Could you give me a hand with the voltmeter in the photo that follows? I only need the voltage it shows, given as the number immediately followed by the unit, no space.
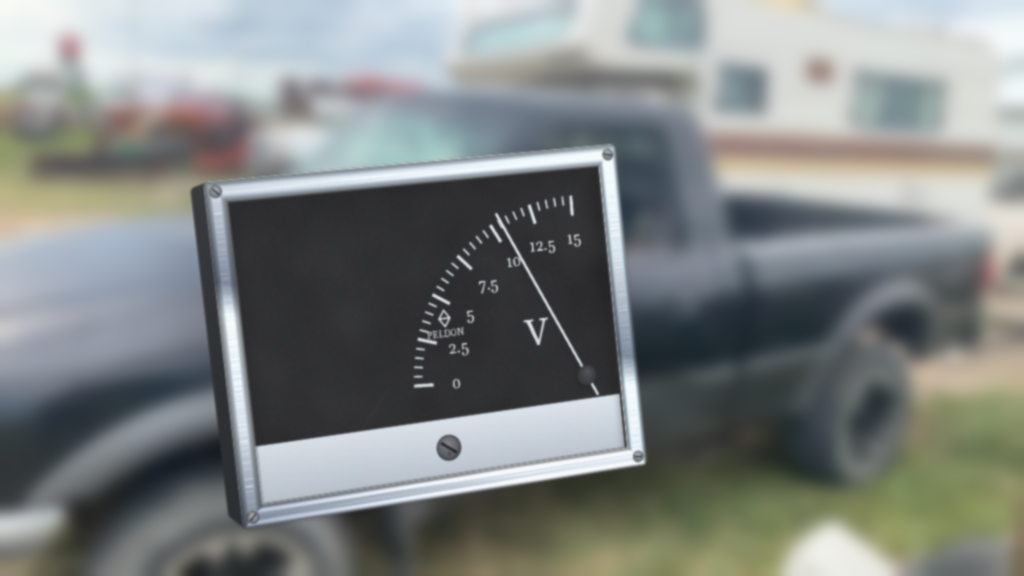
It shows 10.5V
